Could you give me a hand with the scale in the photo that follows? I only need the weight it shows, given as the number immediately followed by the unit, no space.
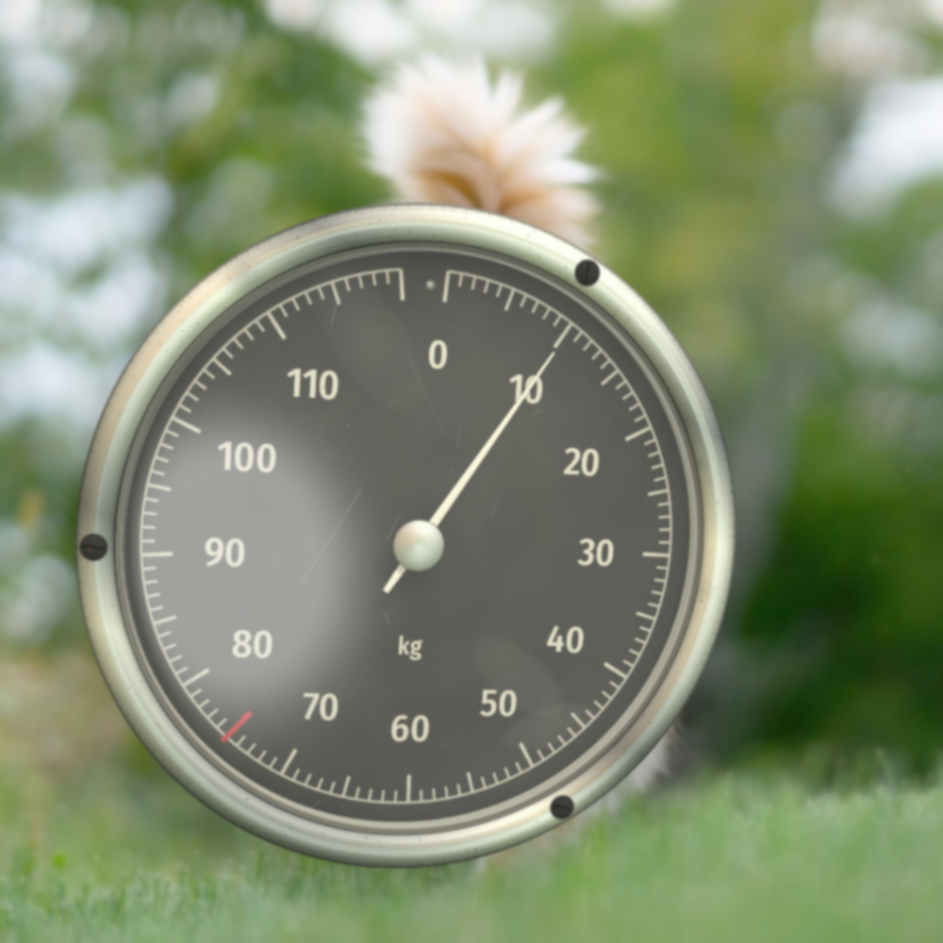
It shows 10kg
